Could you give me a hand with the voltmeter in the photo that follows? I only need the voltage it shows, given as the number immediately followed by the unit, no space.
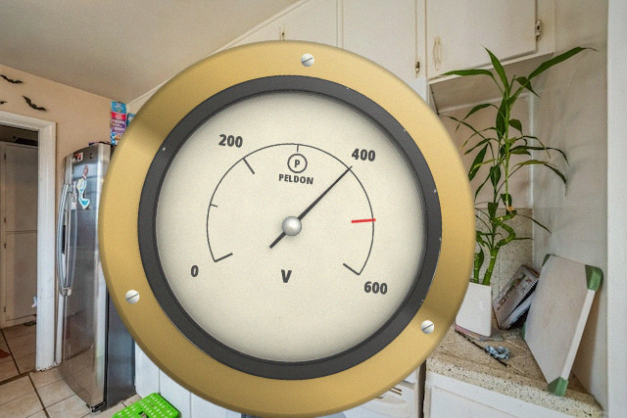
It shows 400V
